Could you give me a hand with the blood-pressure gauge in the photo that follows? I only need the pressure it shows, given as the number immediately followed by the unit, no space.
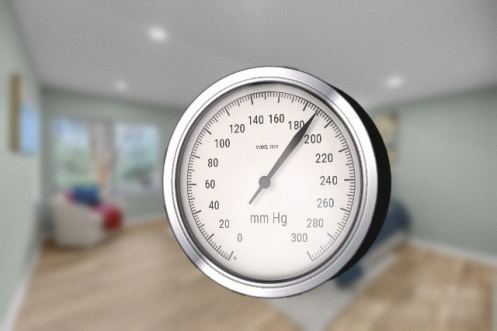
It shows 190mmHg
